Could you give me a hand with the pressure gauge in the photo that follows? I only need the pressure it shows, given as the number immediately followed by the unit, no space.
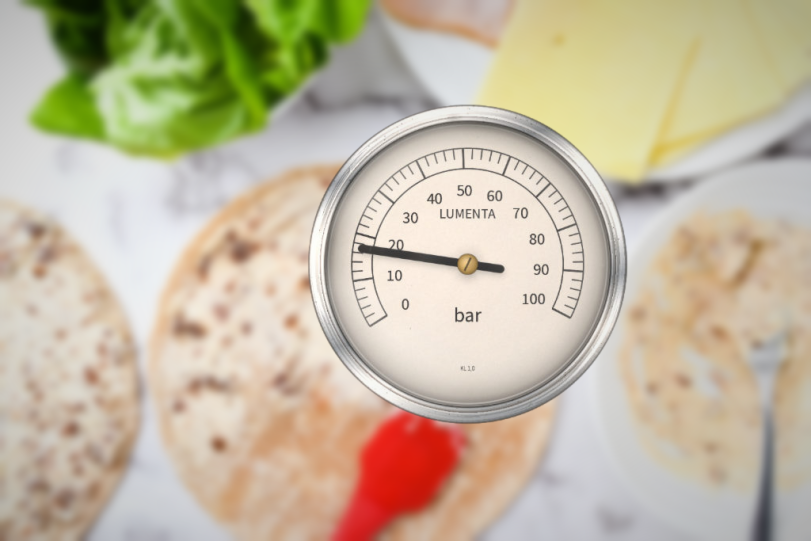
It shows 17bar
